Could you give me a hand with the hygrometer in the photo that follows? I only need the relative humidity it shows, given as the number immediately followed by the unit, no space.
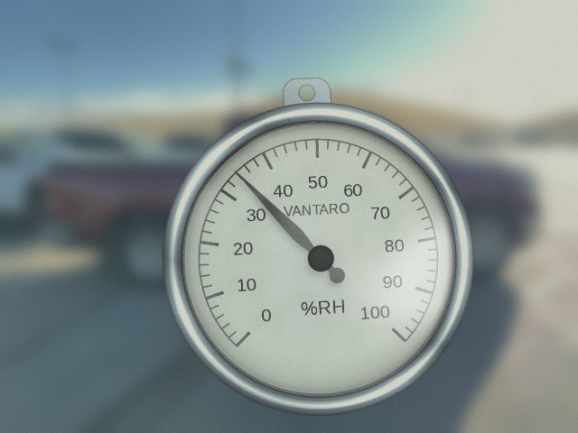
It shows 34%
